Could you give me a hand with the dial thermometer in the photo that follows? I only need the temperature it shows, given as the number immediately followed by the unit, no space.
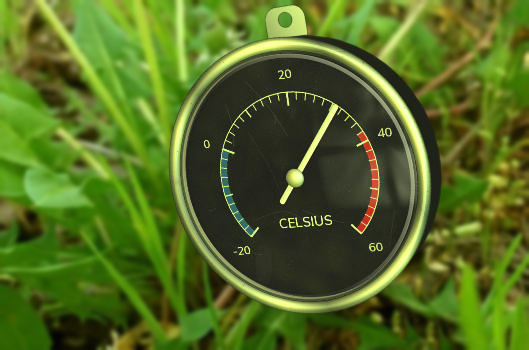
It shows 31°C
